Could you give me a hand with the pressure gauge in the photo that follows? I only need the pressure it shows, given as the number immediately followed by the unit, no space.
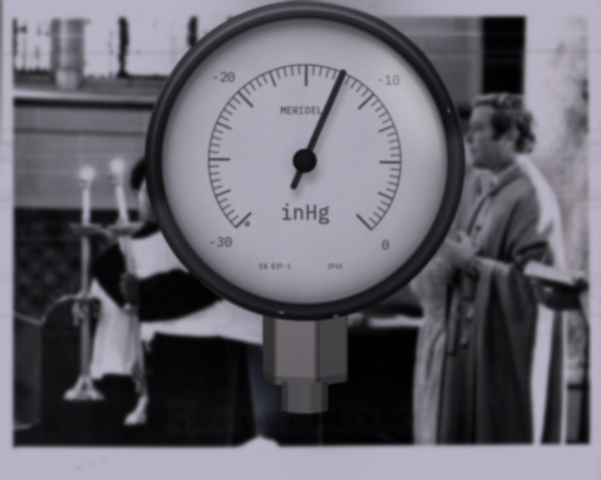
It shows -12.5inHg
